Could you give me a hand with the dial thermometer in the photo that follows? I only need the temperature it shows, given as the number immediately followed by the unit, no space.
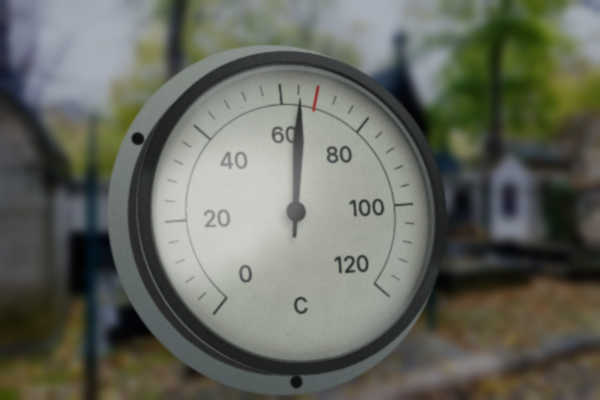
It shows 64°C
